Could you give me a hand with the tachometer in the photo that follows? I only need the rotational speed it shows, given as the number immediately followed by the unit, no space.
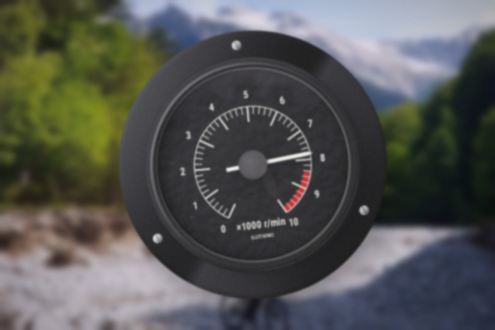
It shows 7800rpm
